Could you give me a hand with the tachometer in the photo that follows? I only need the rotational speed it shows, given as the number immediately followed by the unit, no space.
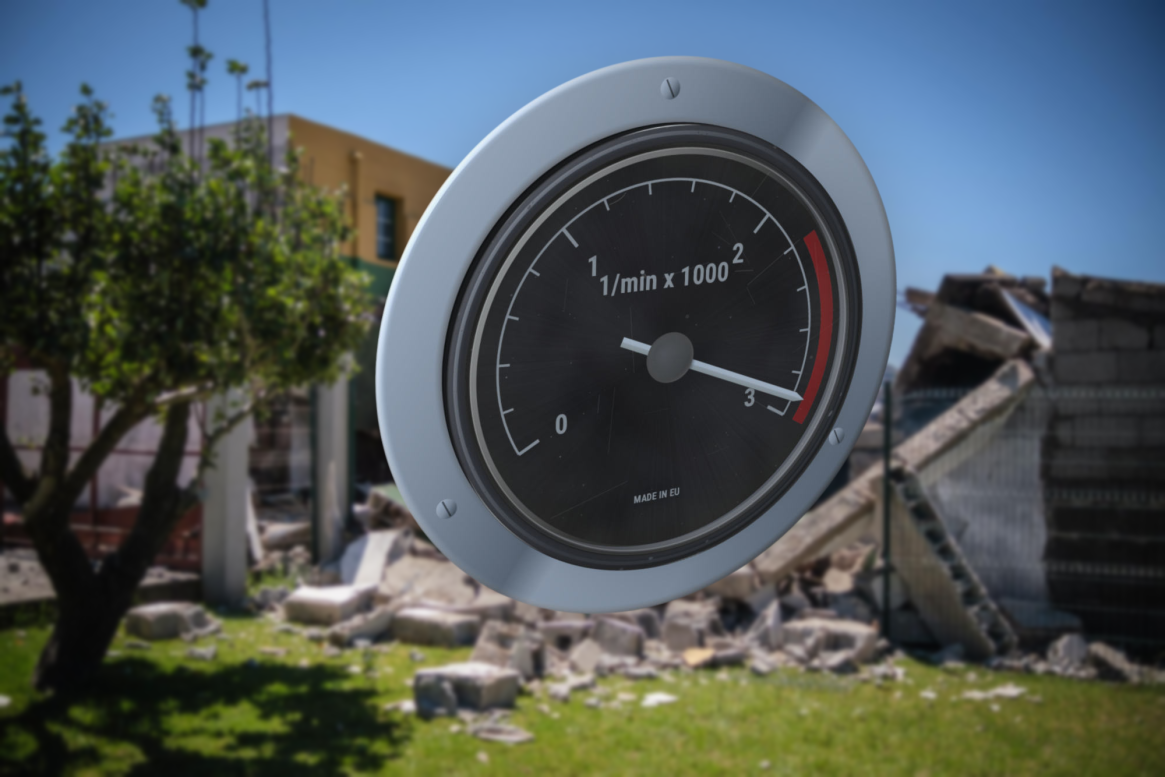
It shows 2900rpm
